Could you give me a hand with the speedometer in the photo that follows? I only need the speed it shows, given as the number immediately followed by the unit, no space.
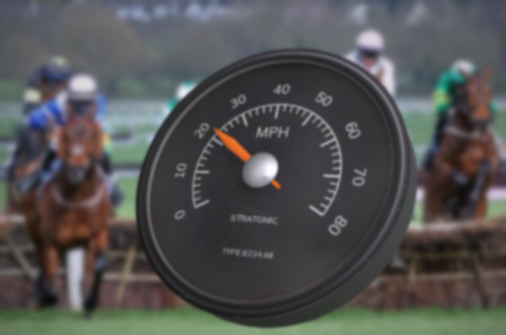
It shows 22mph
